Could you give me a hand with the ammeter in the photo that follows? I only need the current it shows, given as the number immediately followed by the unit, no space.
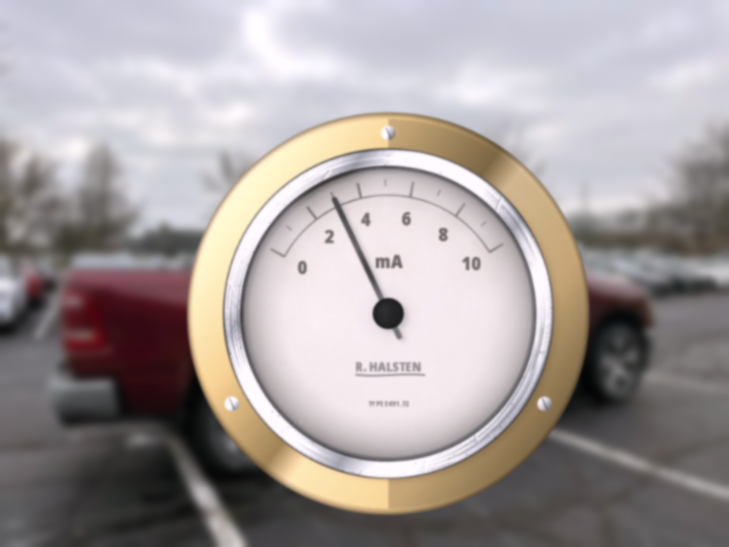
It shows 3mA
